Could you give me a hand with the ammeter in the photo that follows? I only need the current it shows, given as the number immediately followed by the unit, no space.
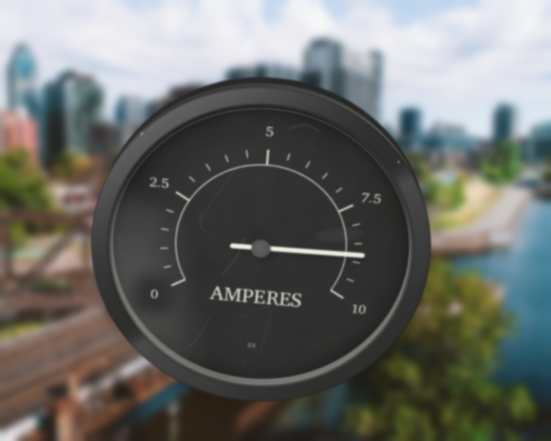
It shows 8.75A
